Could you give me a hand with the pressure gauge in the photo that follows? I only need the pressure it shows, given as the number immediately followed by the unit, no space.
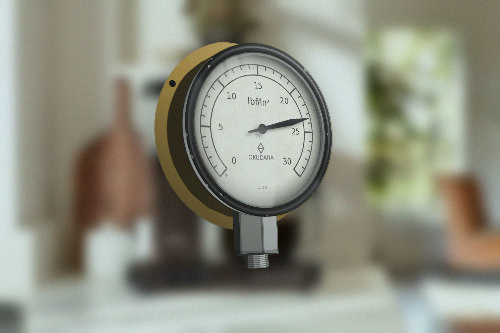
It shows 23.5psi
